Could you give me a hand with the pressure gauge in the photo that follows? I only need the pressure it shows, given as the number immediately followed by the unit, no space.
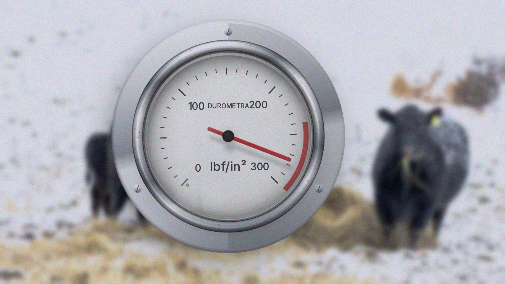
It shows 275psi
